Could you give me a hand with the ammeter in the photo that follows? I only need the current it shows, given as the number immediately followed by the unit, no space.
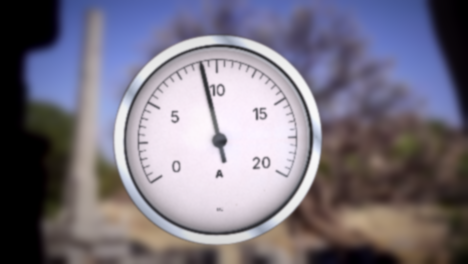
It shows 9A
